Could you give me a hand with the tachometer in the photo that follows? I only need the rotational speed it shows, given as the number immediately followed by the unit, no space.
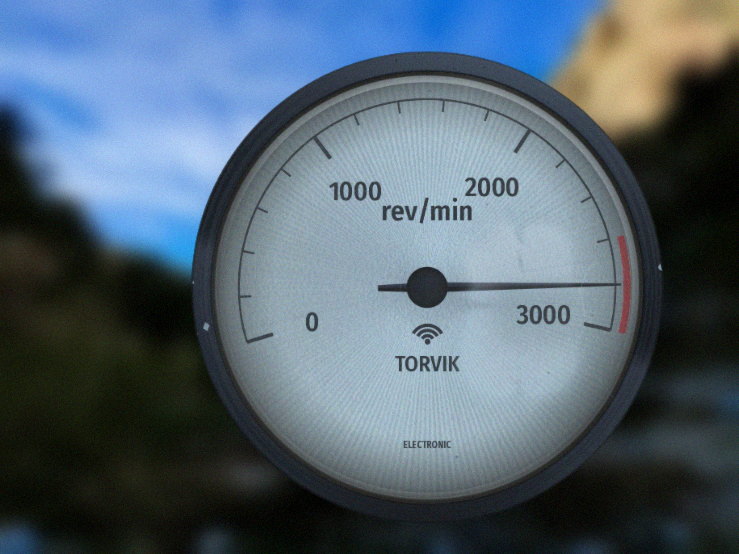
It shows 2800rpm
